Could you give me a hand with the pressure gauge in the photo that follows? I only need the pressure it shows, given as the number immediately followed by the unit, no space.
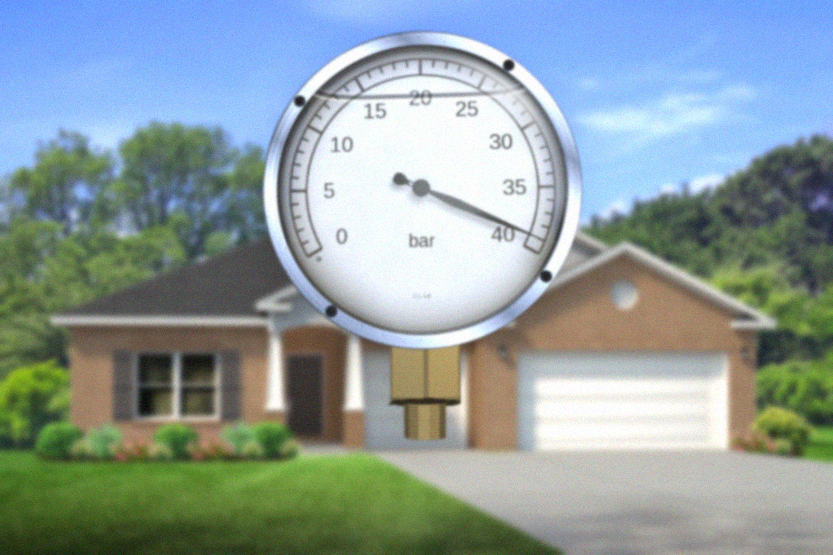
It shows 39bar
